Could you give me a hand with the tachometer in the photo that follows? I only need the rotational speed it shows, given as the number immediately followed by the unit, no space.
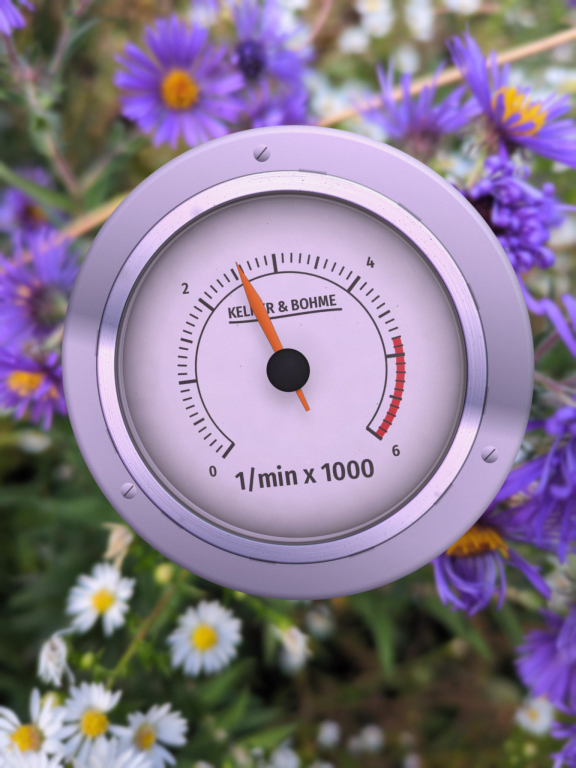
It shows 2600rpm
